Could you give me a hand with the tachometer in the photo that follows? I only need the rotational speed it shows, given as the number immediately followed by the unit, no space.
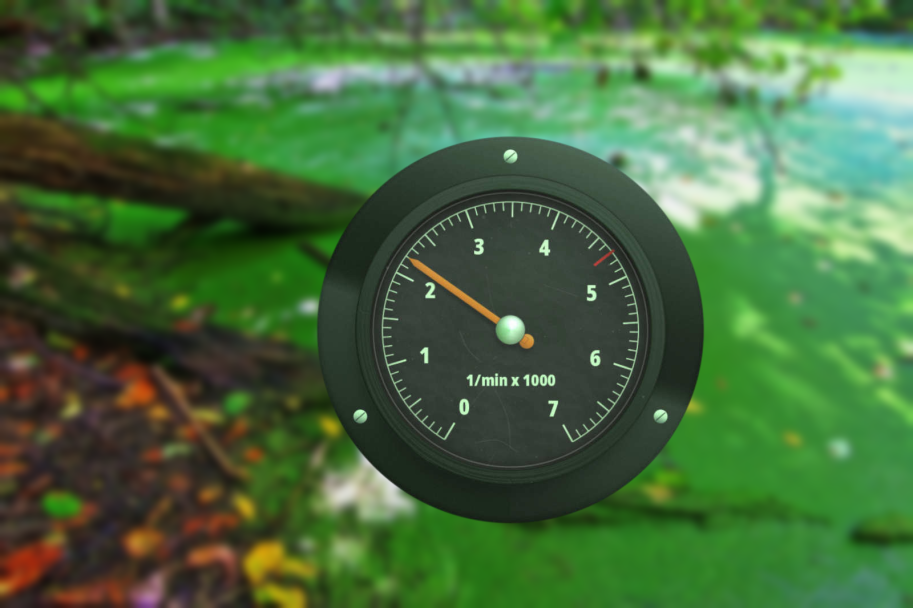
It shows 2200rpm
